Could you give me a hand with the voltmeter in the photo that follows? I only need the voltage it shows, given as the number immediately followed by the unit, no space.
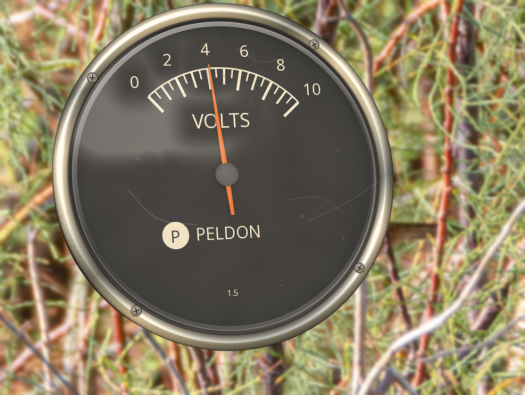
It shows 4V
